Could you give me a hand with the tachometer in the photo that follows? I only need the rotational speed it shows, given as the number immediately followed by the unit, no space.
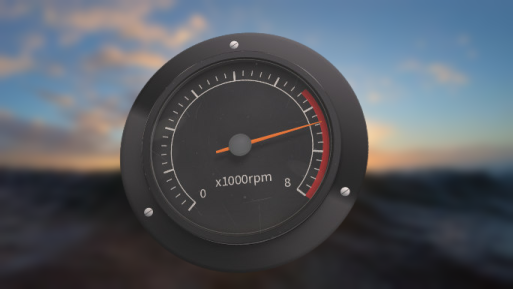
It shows 6400rpm
